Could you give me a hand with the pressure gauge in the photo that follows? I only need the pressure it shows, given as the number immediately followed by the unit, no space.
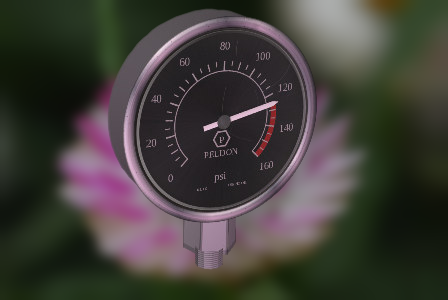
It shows 125psi
